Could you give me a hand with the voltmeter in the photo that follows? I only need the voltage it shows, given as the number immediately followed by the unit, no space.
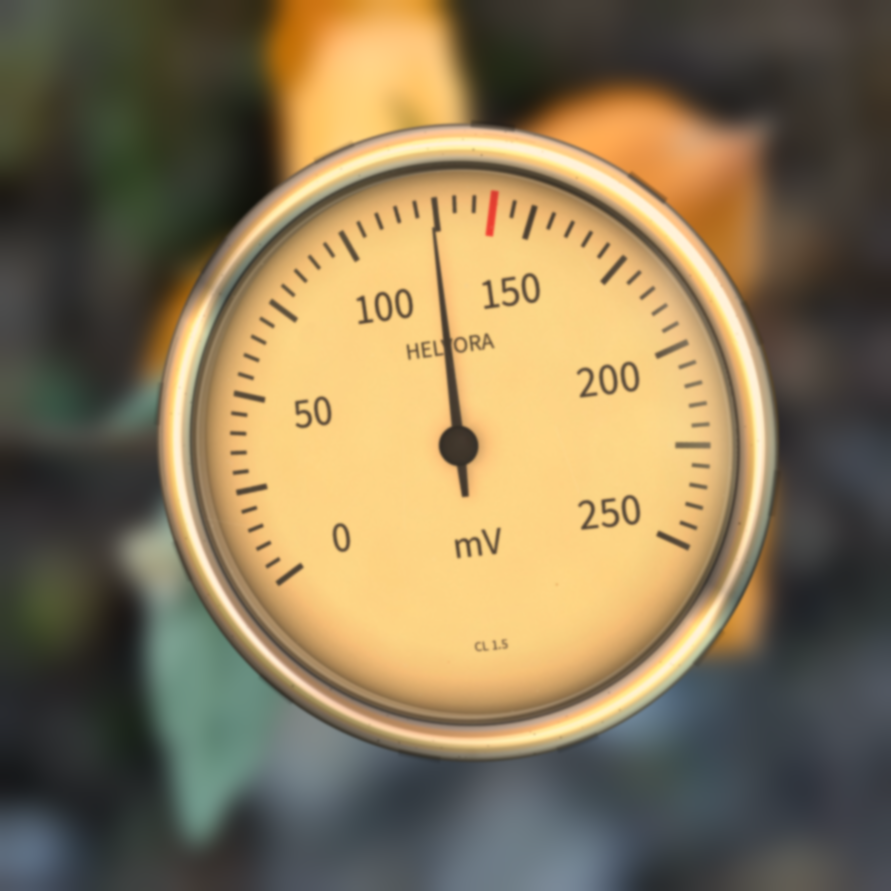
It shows 125mV
